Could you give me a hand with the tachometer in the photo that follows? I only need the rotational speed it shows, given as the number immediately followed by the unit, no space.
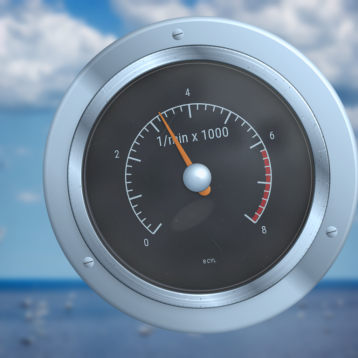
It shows 3300rpm
